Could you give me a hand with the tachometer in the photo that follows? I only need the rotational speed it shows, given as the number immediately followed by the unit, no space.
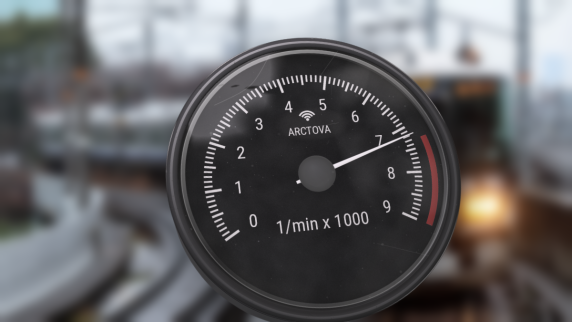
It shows 7200rpm
